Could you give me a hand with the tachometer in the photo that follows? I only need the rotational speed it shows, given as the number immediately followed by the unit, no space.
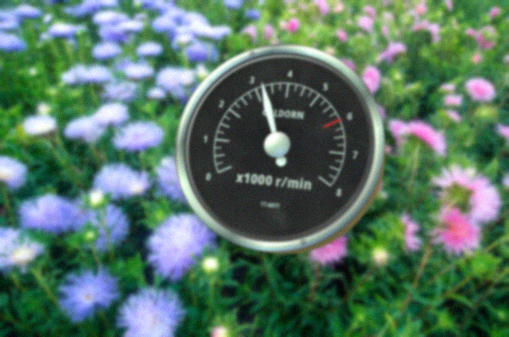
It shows 3250rpm
